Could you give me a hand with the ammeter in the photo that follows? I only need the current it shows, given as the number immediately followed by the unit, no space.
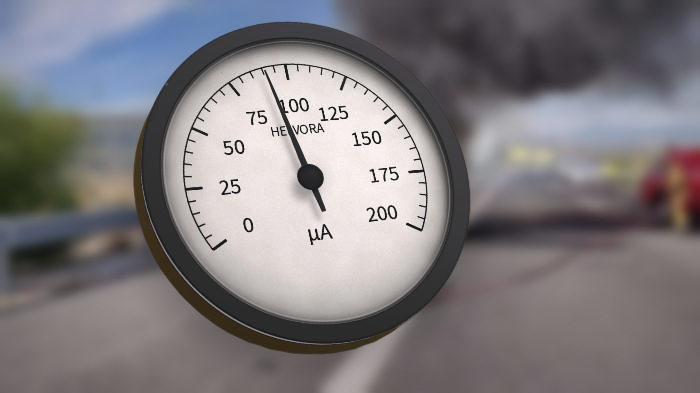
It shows 90µA
